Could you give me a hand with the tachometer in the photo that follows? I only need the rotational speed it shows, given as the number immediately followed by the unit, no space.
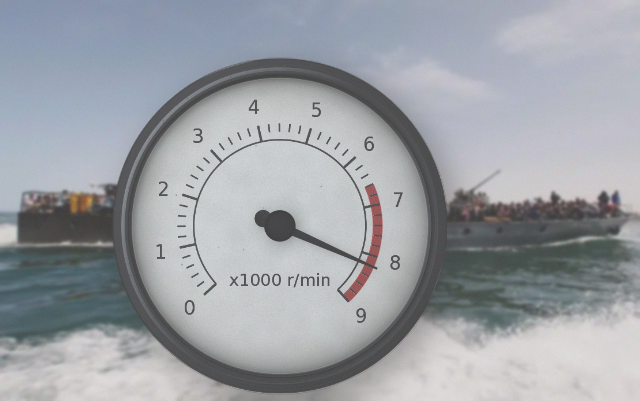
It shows 8200rpm
